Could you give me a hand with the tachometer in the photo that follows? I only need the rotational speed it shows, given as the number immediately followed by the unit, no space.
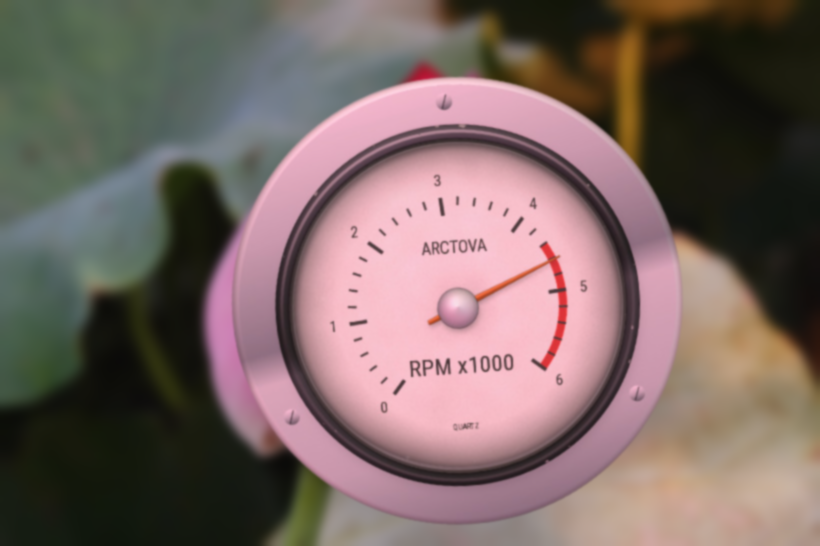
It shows 4600rpm
